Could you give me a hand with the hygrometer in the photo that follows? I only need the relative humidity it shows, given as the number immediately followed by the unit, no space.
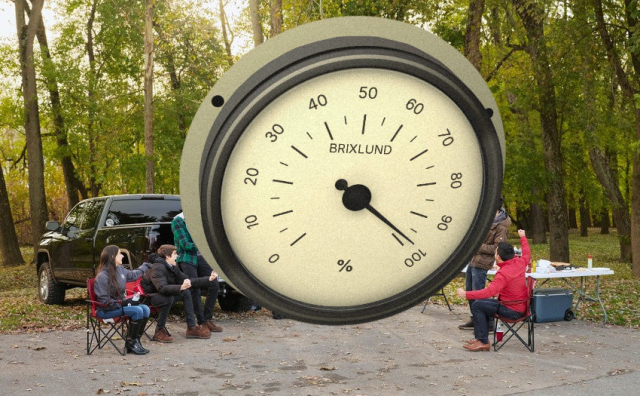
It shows 97.5%
